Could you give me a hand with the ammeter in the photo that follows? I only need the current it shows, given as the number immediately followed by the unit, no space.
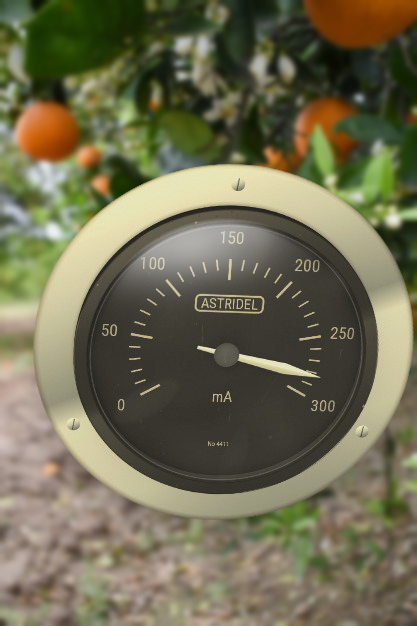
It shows 280mA
